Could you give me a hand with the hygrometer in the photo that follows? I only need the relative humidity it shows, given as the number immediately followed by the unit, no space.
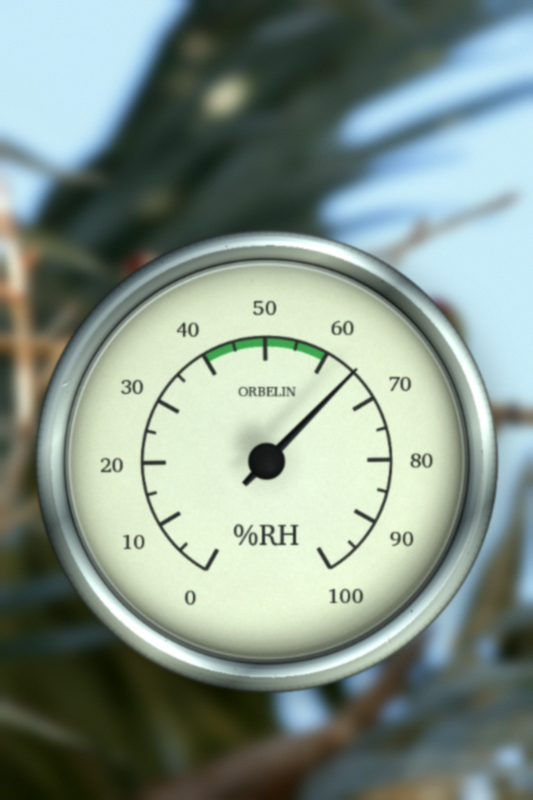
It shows 65%
